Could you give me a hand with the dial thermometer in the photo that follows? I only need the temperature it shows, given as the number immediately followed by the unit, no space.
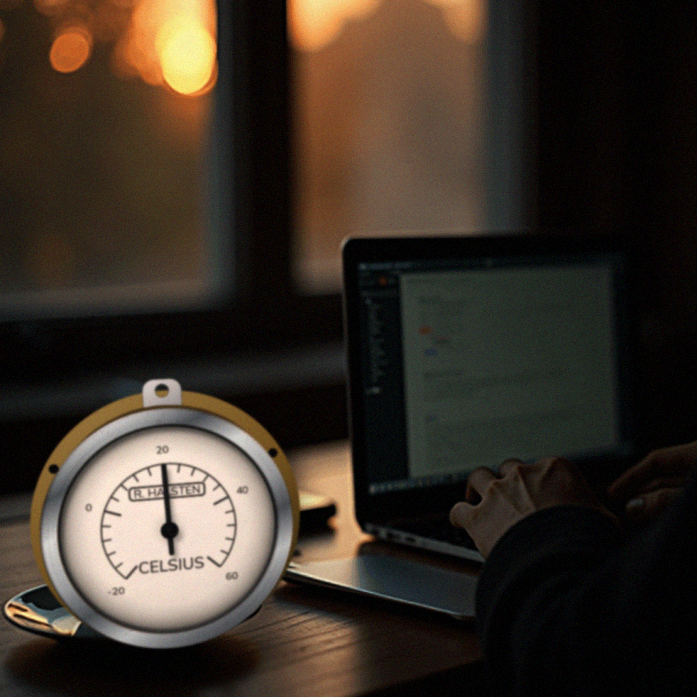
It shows 20°C
